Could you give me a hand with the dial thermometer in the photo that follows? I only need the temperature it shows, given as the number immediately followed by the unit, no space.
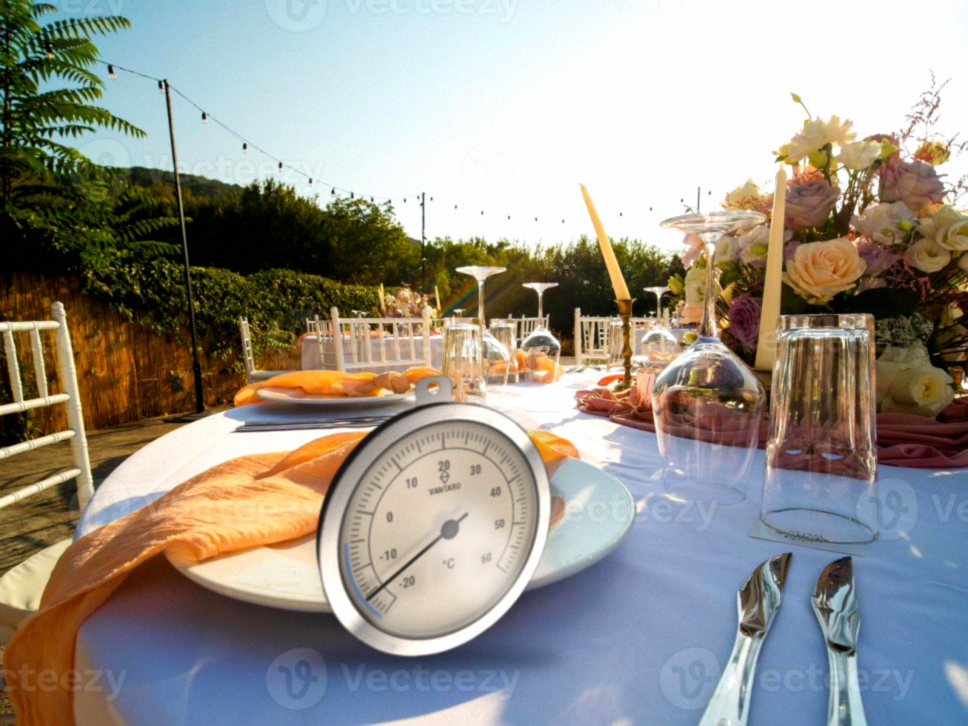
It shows -15°C
